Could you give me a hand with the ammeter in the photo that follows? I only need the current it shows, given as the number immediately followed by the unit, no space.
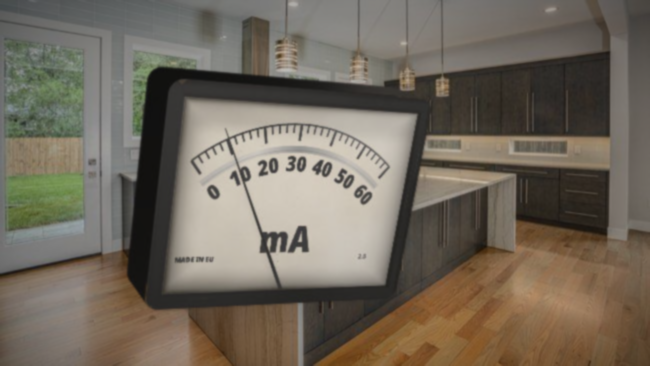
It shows 10mA
